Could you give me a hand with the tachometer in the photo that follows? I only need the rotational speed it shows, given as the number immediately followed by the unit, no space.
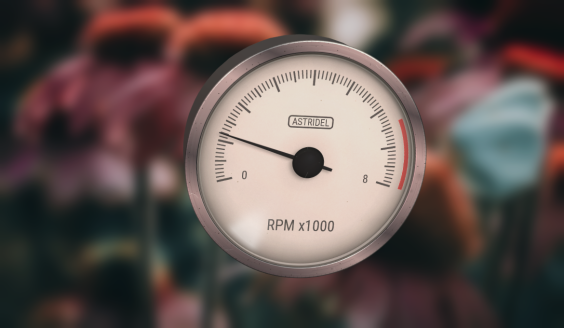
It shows 1200rpm
